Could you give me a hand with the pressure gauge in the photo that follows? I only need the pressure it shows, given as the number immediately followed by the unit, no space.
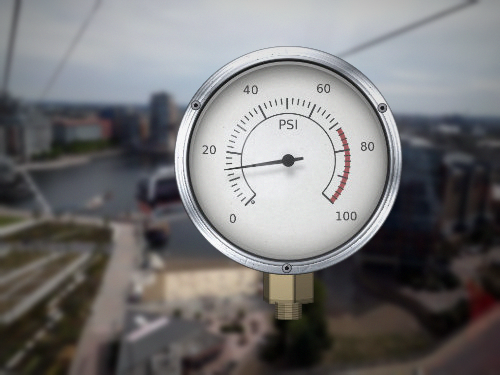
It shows 14psi
